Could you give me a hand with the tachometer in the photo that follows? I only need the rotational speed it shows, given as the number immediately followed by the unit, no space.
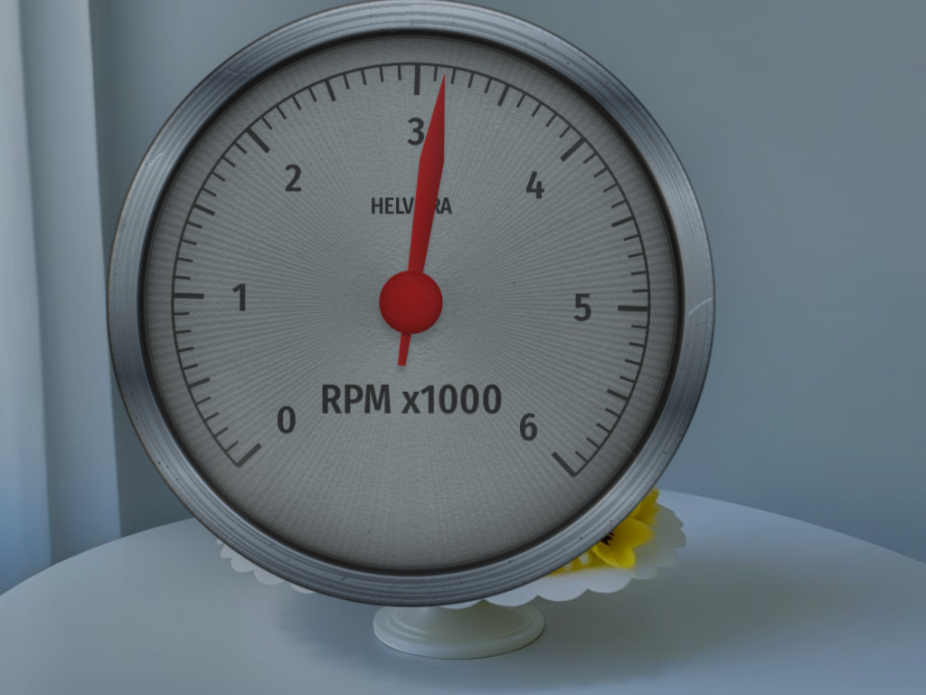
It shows 3150rpm
